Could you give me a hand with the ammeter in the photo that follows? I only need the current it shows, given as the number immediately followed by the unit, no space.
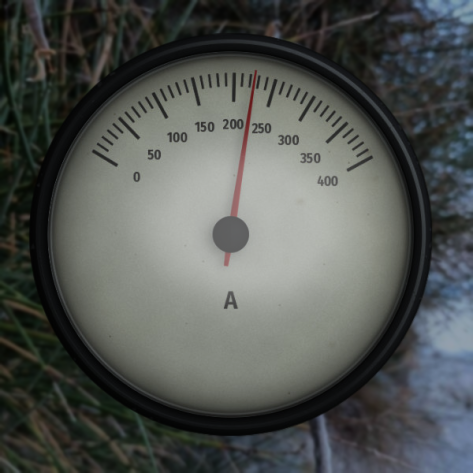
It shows 225A
